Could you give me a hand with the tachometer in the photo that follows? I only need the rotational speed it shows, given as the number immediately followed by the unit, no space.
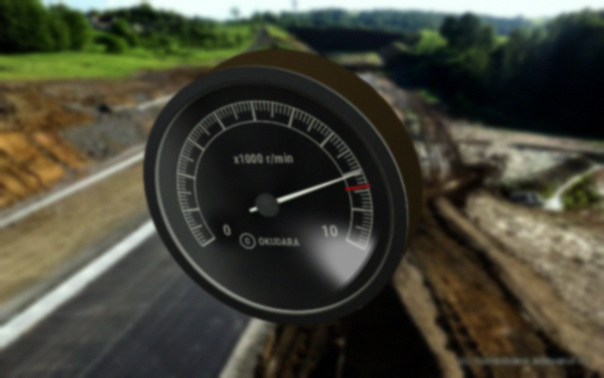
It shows 8000rpm
